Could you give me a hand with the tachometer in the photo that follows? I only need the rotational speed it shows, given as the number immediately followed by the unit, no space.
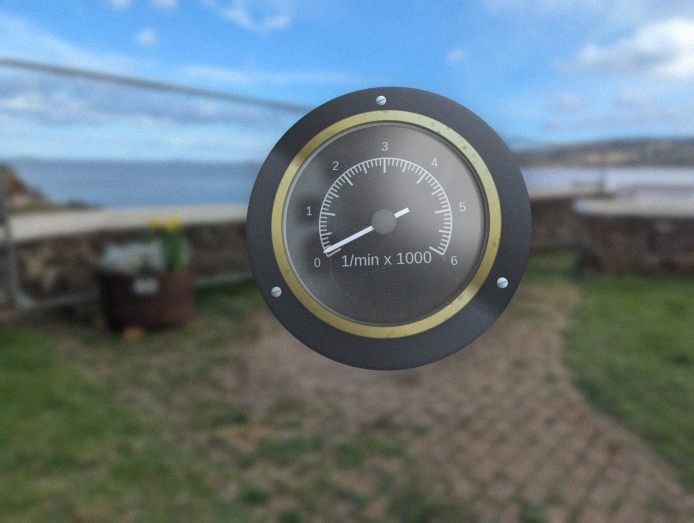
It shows 100rpm
